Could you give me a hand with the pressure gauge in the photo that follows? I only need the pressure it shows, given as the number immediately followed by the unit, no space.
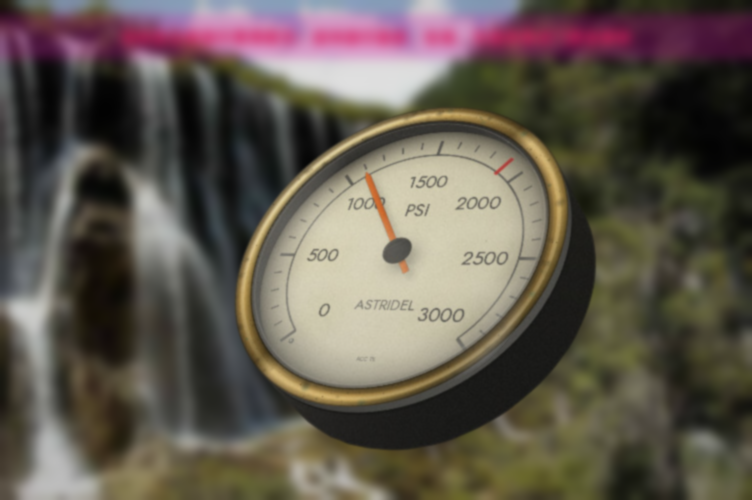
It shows 1100psi
